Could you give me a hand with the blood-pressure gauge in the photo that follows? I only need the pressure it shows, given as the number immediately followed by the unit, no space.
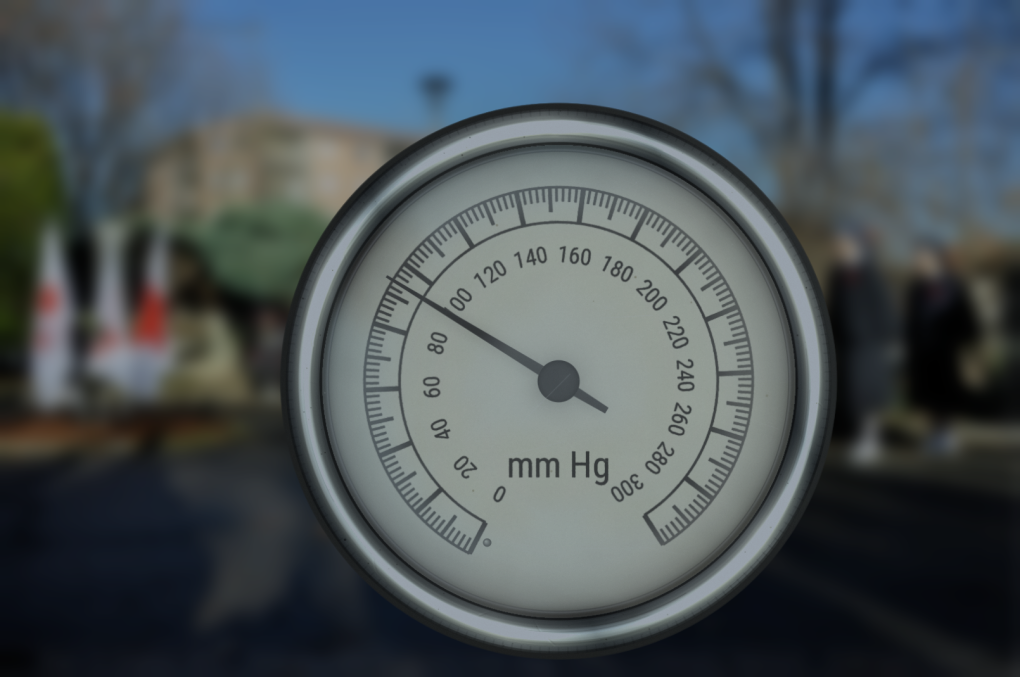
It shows 94mmHg
